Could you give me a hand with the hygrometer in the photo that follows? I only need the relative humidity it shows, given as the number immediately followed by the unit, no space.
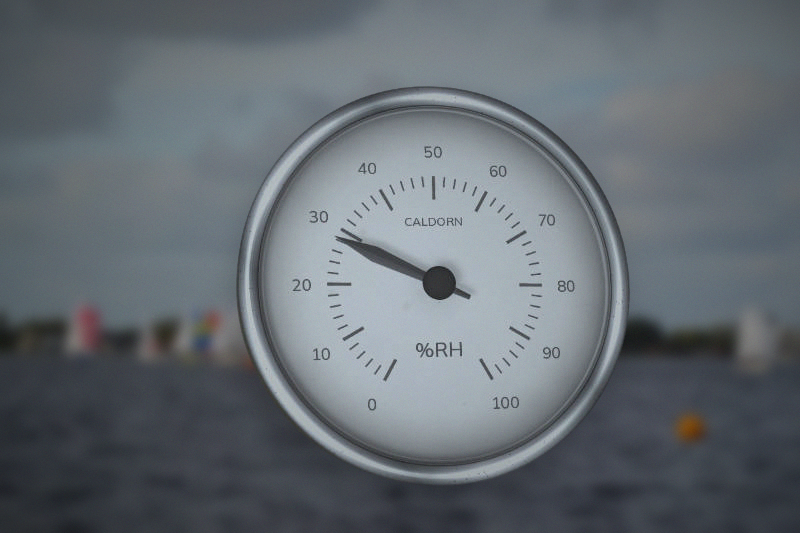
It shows 28%
